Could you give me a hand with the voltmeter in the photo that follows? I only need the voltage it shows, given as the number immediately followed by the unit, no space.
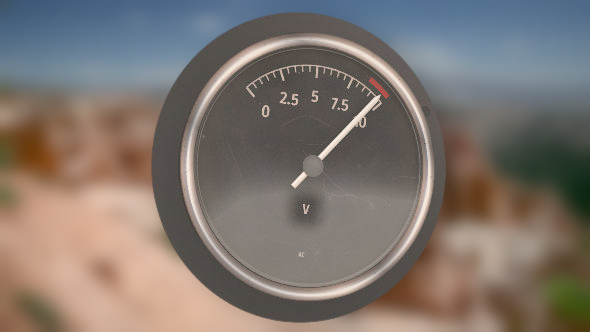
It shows 9.5V
